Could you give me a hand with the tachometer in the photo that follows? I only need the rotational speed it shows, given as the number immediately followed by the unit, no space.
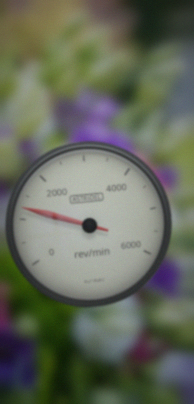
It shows 1250rpm
